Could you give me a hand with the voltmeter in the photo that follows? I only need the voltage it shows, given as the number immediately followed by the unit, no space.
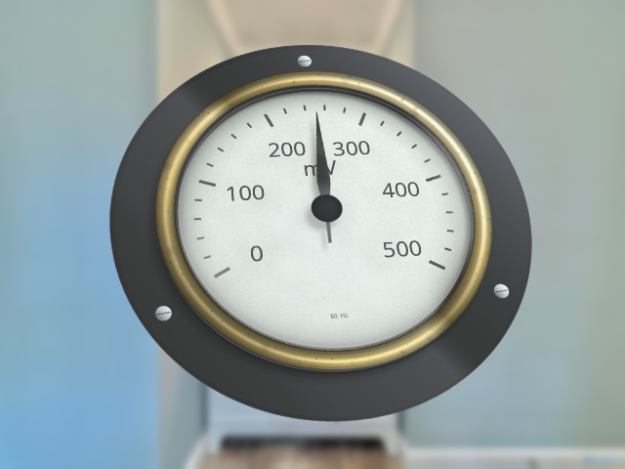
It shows 250mV
